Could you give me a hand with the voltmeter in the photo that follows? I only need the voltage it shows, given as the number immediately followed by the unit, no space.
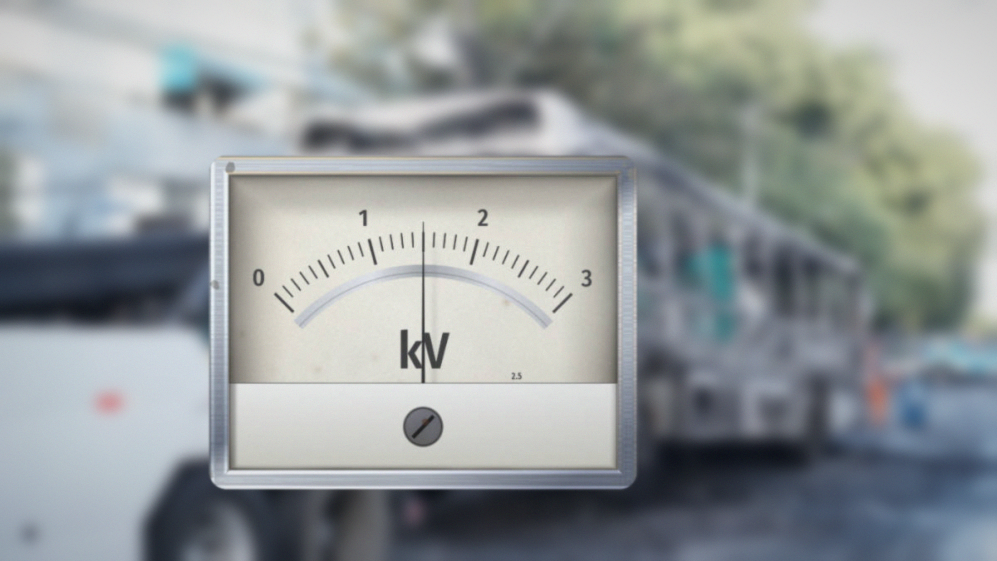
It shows 1.5kV
